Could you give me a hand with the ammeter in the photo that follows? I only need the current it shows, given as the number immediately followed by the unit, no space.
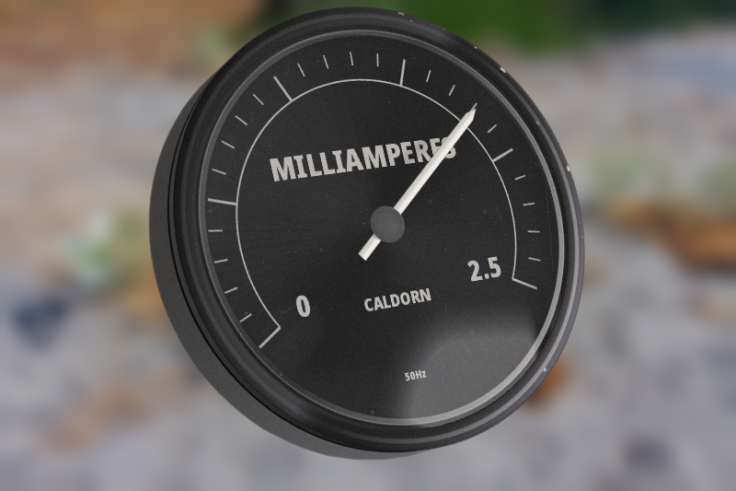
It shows 1.8mA
